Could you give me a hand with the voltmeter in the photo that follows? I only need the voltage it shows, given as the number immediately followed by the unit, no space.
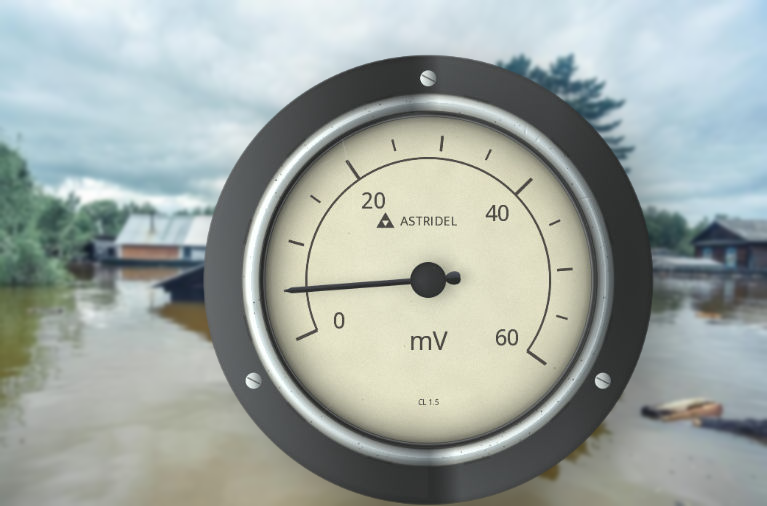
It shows 5mV
